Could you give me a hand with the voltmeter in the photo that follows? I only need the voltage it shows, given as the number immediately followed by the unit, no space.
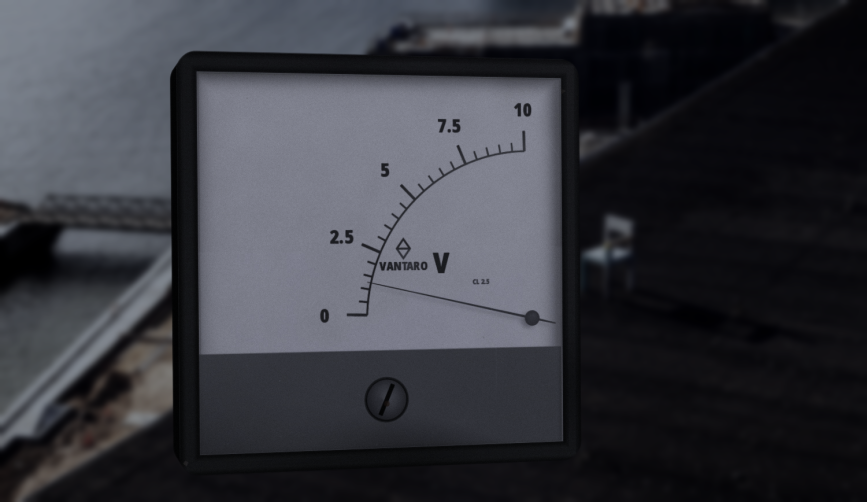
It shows 1.25V
